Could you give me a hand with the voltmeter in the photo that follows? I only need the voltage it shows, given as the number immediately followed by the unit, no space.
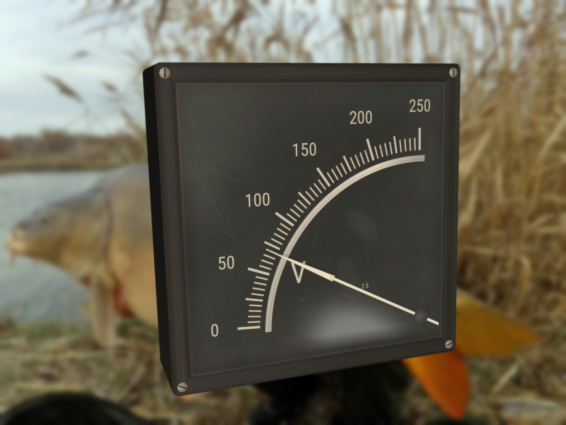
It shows 70V
